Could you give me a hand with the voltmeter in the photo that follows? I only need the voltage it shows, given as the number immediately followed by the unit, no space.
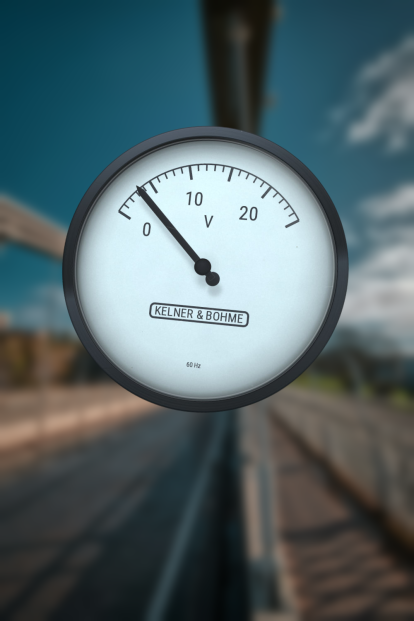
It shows 3.5V
